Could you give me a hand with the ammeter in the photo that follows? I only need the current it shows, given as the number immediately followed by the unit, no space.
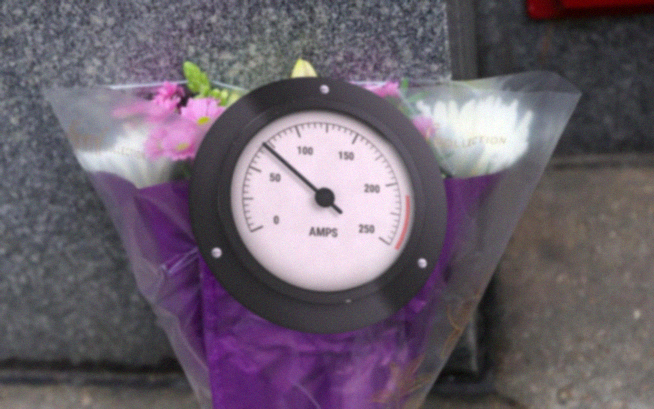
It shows 70A
